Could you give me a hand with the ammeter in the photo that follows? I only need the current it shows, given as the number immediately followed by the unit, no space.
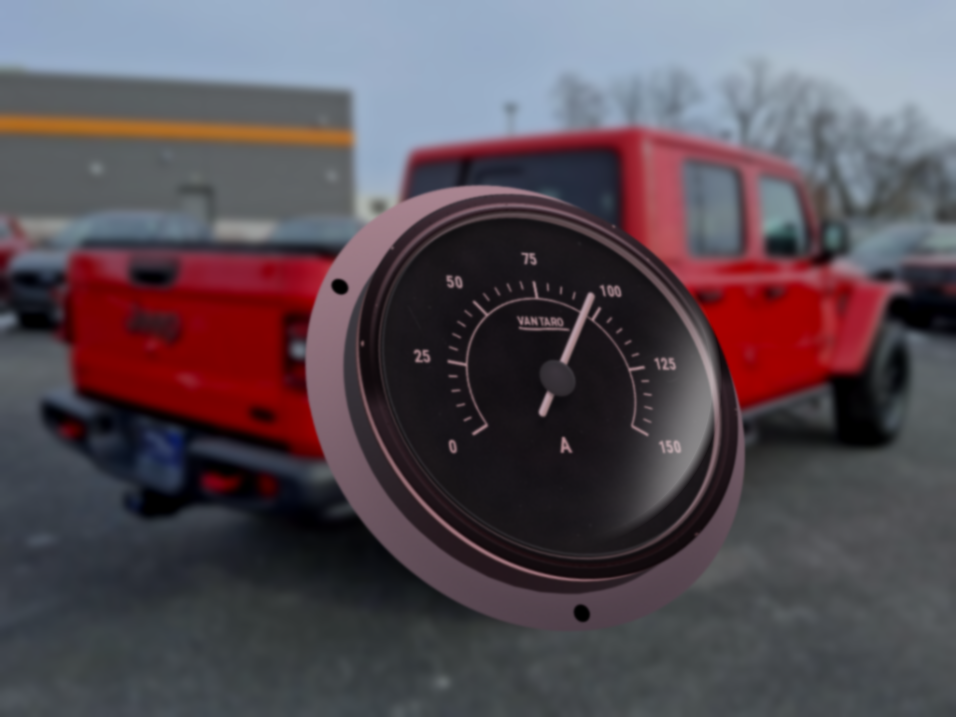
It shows 95A
